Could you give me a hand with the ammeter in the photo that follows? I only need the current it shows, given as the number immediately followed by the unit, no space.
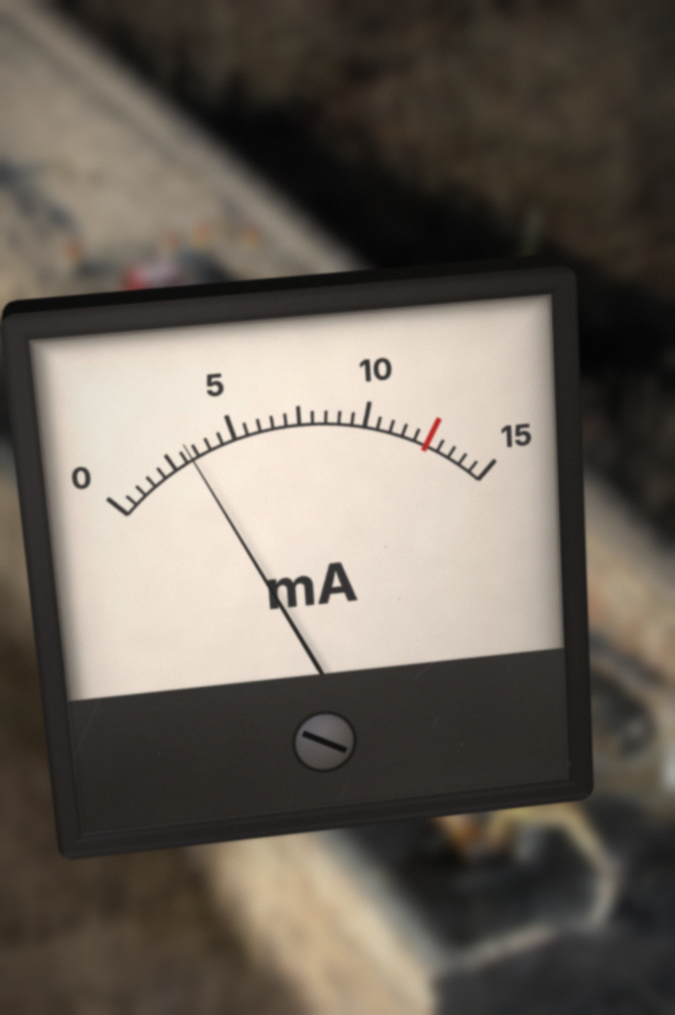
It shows 3.25mA
